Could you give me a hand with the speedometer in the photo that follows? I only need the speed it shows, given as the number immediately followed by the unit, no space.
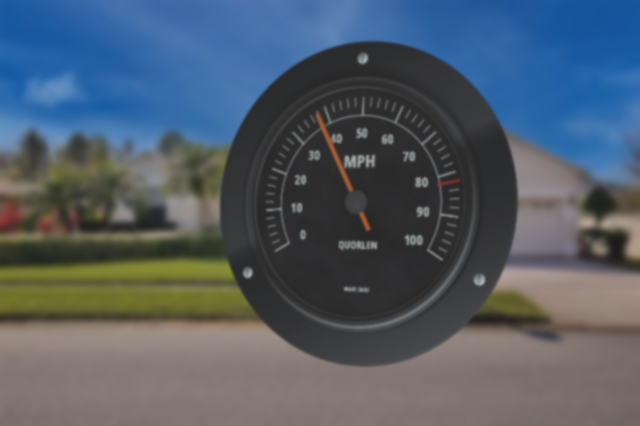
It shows 38mph
